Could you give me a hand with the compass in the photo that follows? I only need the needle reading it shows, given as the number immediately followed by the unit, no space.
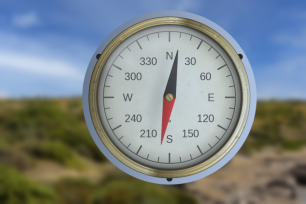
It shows 190°
